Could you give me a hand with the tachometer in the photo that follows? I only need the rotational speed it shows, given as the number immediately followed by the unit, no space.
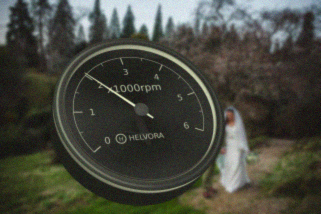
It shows 2000rpm
